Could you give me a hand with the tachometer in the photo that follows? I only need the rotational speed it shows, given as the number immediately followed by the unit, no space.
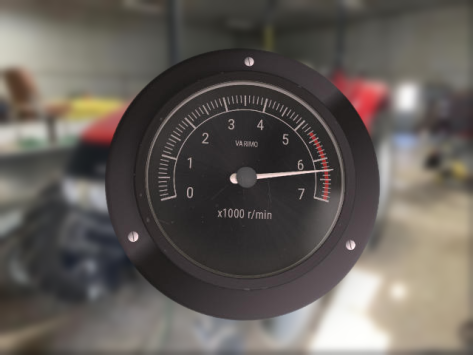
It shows 6300rpm
